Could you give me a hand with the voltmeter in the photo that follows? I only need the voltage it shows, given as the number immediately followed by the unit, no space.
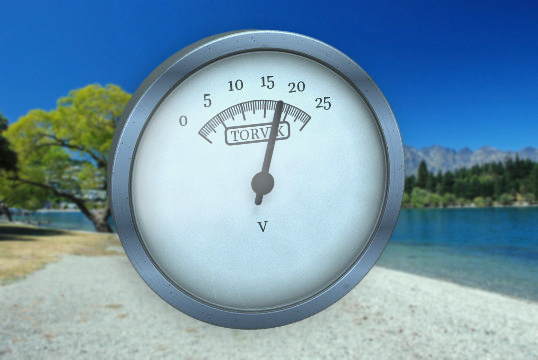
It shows 17.5V
